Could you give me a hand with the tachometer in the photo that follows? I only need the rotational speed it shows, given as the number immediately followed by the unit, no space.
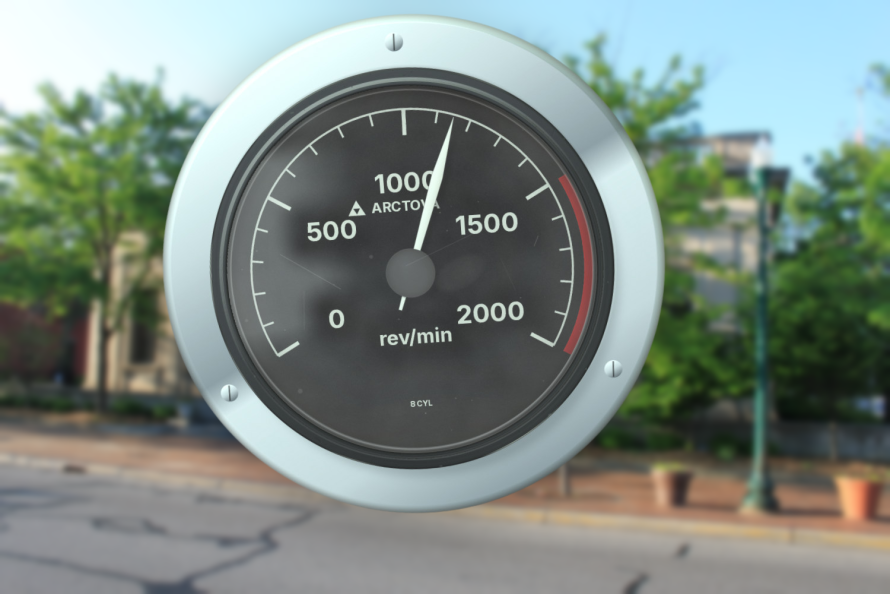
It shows 1150rpm
